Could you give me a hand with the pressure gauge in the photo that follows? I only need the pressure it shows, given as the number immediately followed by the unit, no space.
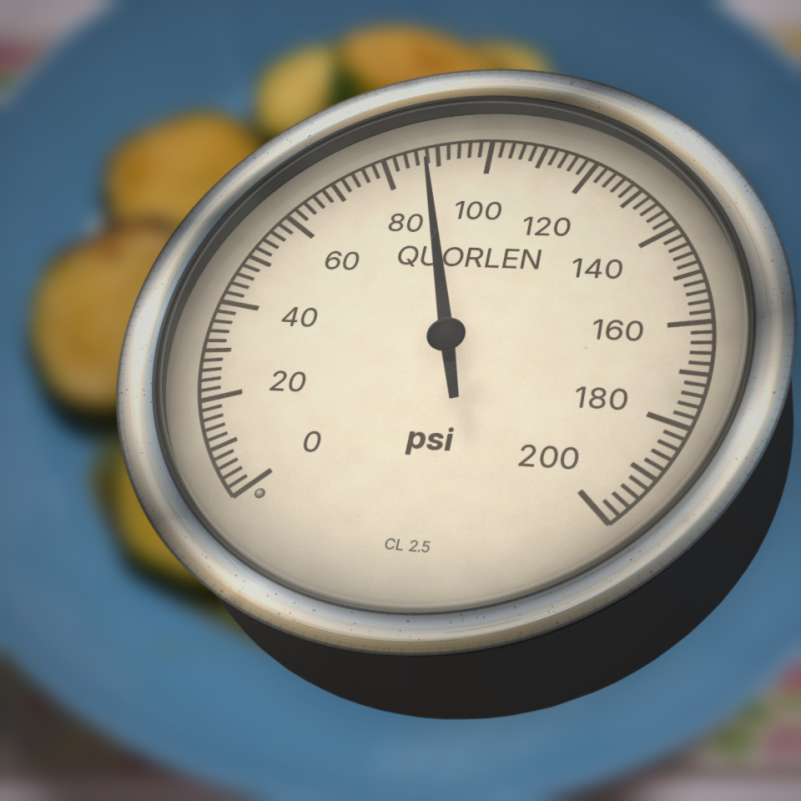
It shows 88psi
